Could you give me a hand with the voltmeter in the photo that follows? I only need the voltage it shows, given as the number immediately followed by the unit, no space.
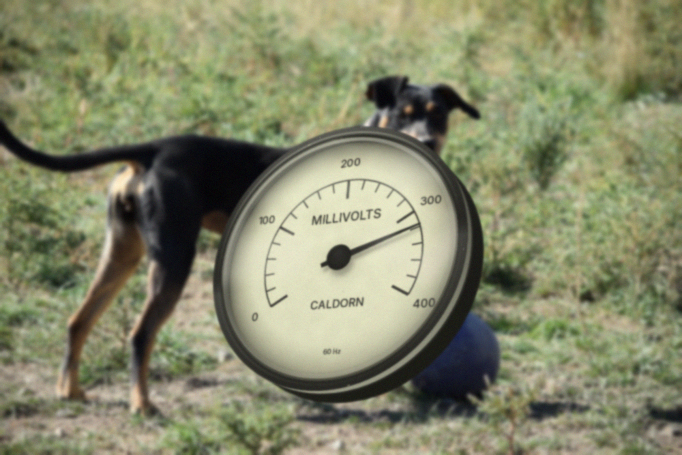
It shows 320mV
